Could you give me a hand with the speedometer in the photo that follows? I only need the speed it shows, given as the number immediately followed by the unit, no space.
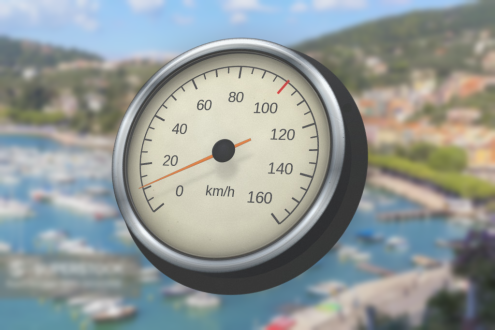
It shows 10km/h
